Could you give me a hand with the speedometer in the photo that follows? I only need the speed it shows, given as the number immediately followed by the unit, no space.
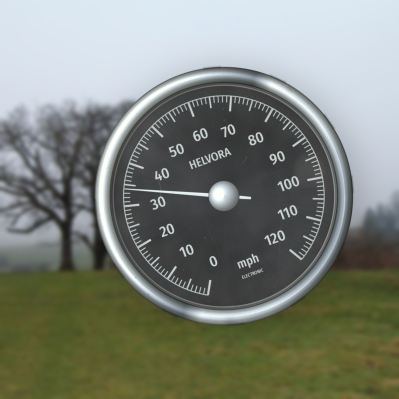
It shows 34mph
